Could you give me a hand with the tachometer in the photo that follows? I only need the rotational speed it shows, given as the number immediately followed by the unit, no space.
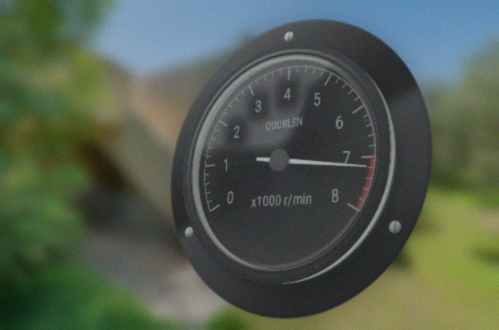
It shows 7200rpm
